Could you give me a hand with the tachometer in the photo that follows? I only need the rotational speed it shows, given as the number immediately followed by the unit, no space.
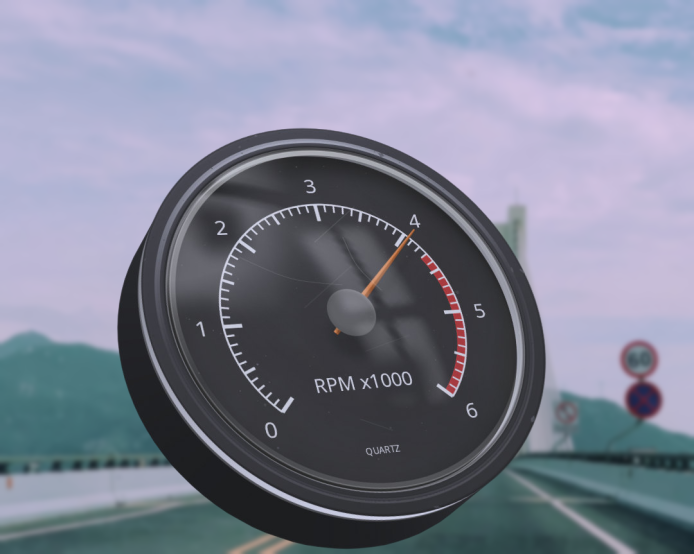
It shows 4050rpm
